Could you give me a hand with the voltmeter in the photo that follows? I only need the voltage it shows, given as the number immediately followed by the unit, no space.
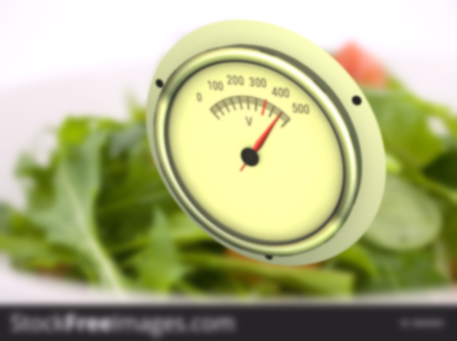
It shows 450V
